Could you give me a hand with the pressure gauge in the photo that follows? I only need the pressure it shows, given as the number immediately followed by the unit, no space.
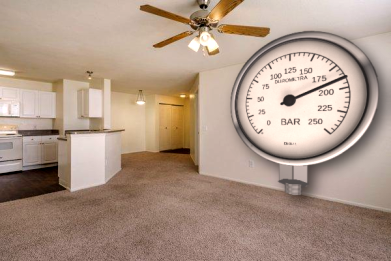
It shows 190bar
